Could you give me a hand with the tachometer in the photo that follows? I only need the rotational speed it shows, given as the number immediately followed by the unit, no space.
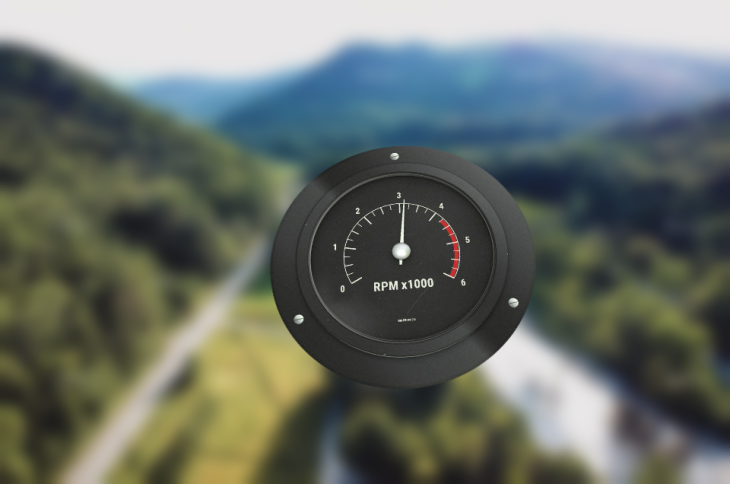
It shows 3125rpm
